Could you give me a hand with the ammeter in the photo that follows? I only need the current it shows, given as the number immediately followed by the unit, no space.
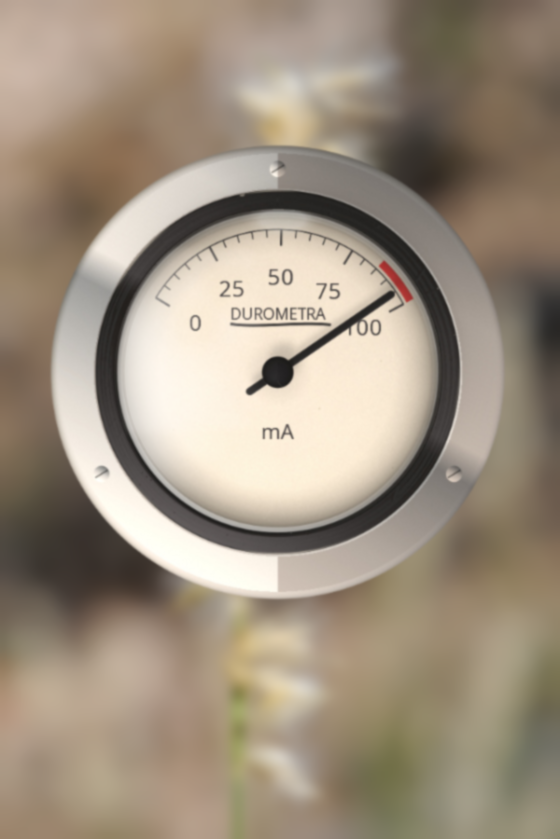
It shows 95mA
